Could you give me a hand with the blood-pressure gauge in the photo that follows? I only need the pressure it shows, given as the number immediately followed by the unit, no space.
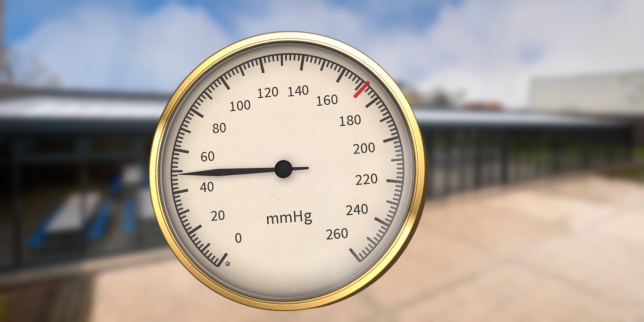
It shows 48mmHg
